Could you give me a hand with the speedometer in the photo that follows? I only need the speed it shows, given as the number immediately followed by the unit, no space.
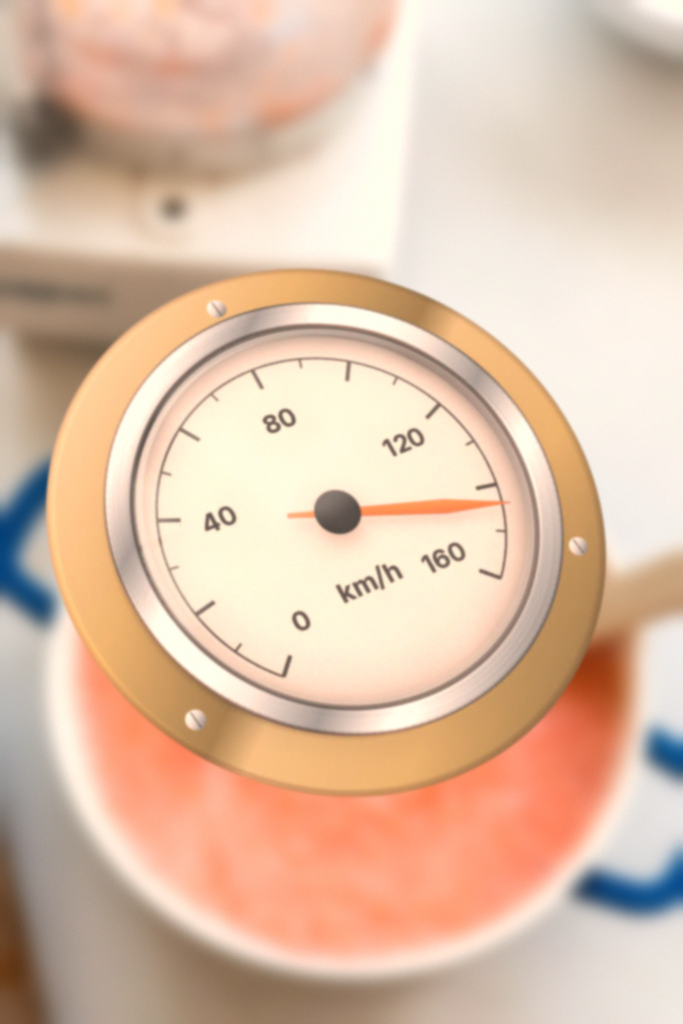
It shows 145km/h
